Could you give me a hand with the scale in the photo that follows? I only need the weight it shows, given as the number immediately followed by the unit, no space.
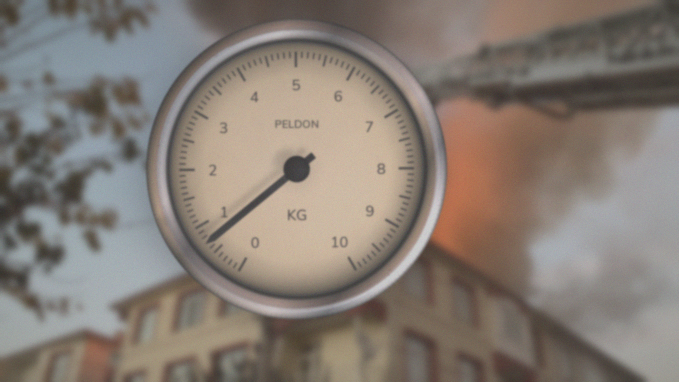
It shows 0.7kg
